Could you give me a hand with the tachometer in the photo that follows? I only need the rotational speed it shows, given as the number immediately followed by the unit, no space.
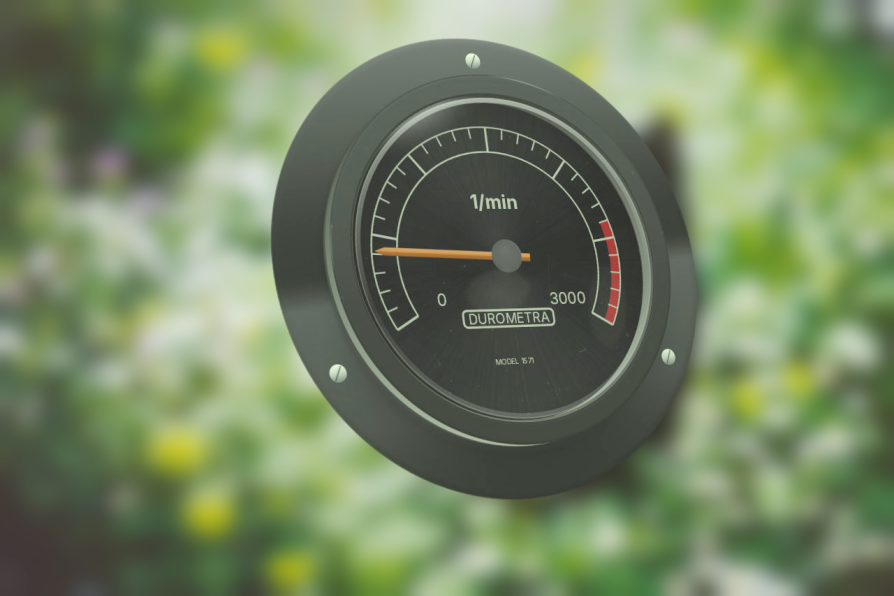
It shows 400rpm
